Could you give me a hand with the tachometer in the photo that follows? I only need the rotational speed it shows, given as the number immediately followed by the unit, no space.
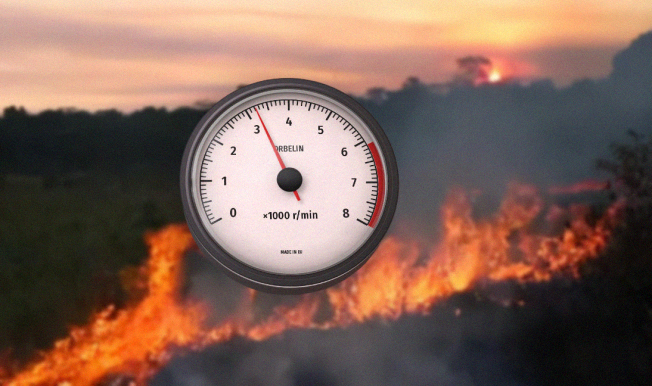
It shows 3200rpm
